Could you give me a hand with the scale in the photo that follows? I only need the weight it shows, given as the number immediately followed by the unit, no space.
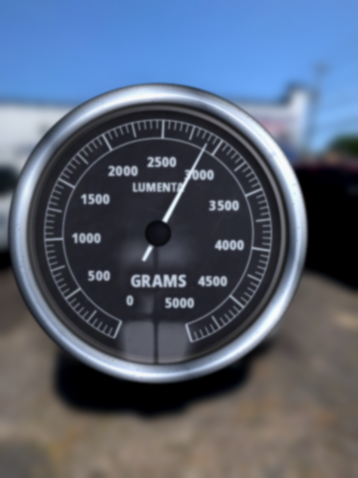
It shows 2900g
